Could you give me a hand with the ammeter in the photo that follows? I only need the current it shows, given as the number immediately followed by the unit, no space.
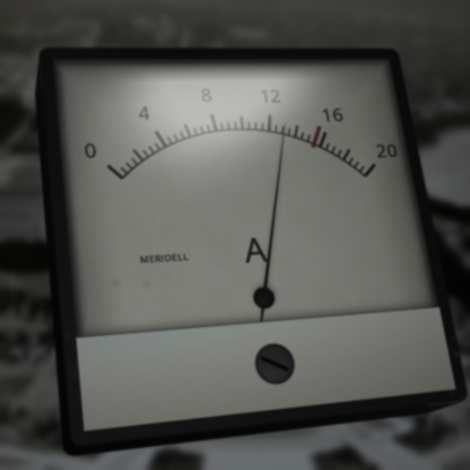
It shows 13A
